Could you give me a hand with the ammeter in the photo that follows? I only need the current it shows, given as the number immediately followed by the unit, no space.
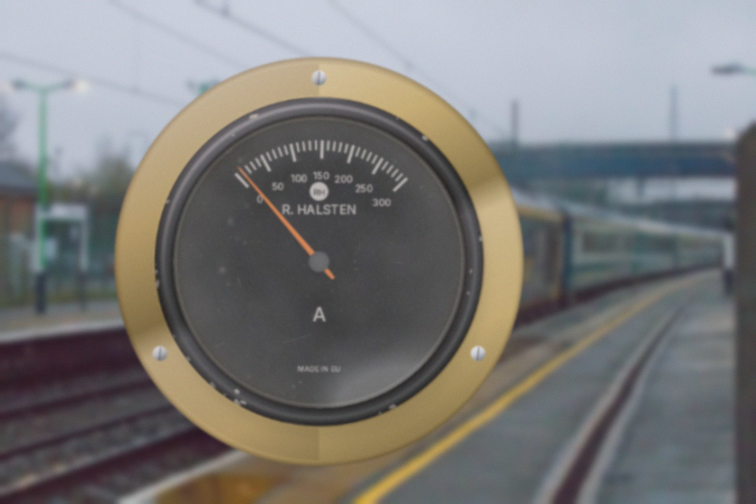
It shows 10A
